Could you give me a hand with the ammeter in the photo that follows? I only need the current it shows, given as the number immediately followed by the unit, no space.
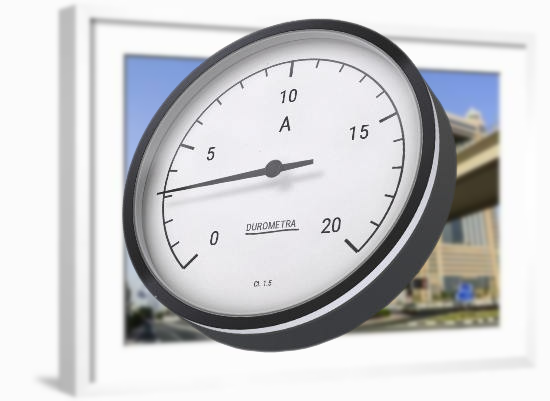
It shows 3A
